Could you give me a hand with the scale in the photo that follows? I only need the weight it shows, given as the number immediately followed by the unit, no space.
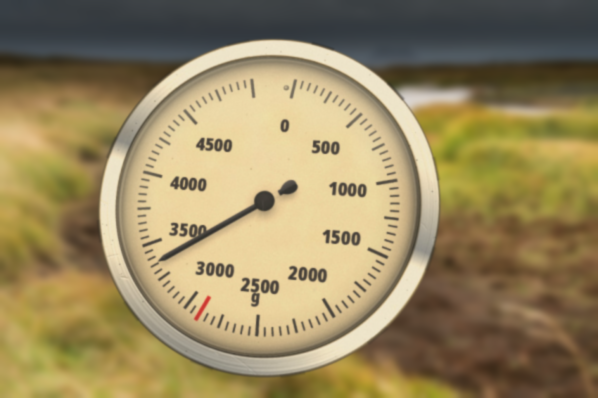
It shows 3350g
